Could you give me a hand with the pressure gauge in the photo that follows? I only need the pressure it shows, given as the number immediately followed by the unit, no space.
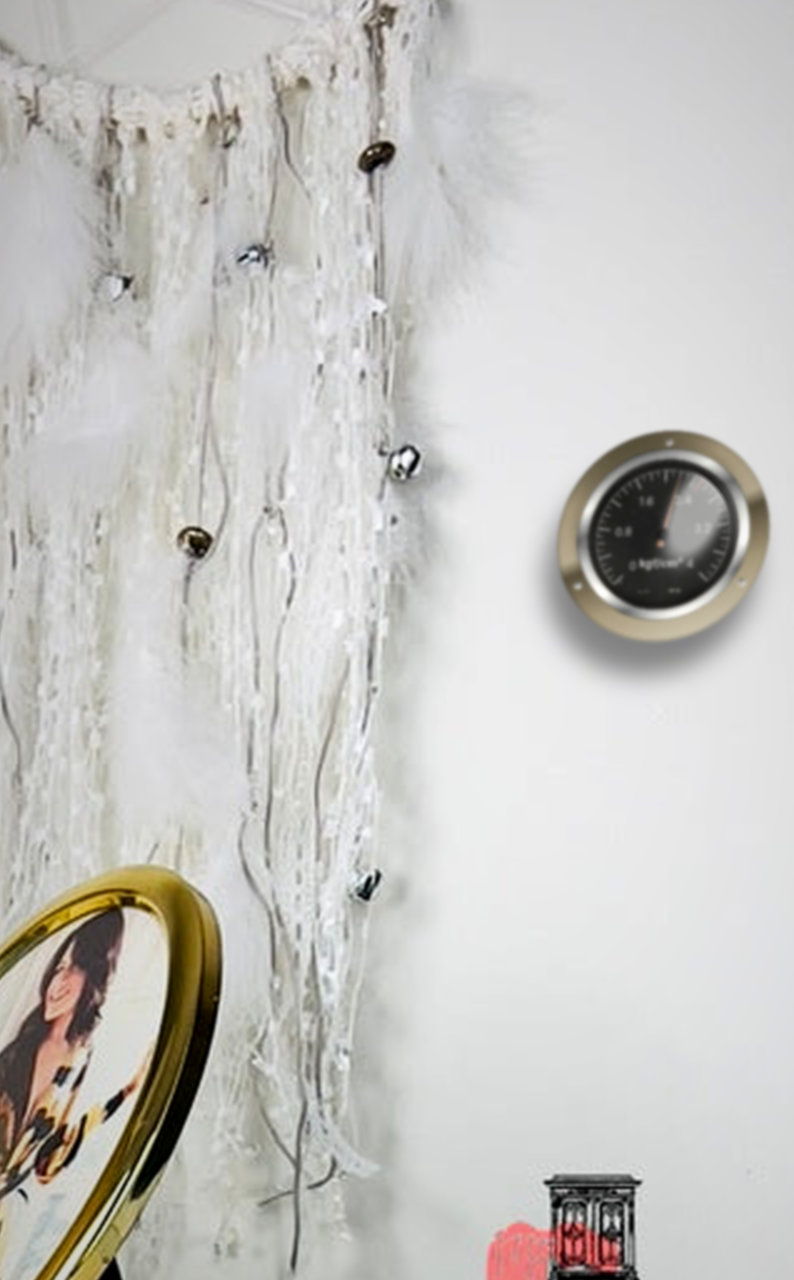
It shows 2.2kg/cm²
